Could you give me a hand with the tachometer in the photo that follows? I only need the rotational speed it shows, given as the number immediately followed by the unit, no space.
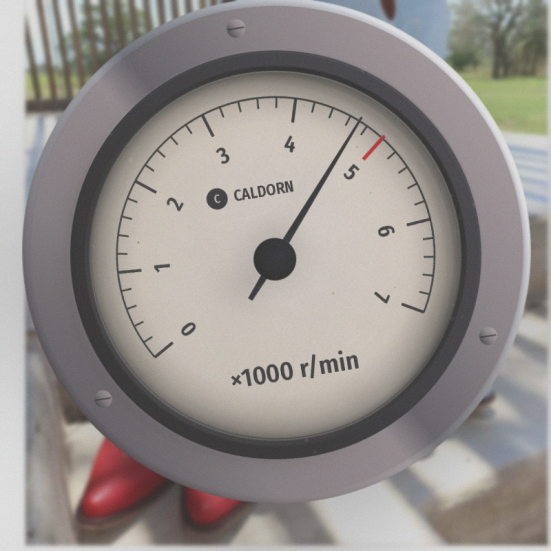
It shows 4700rpm
